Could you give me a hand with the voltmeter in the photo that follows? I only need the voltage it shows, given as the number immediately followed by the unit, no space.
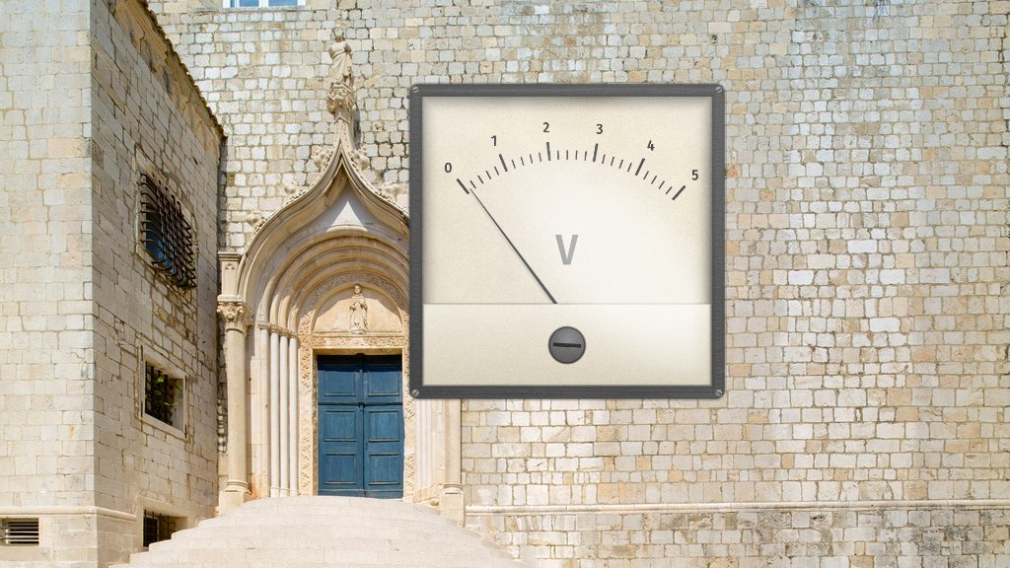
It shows 0.1V
